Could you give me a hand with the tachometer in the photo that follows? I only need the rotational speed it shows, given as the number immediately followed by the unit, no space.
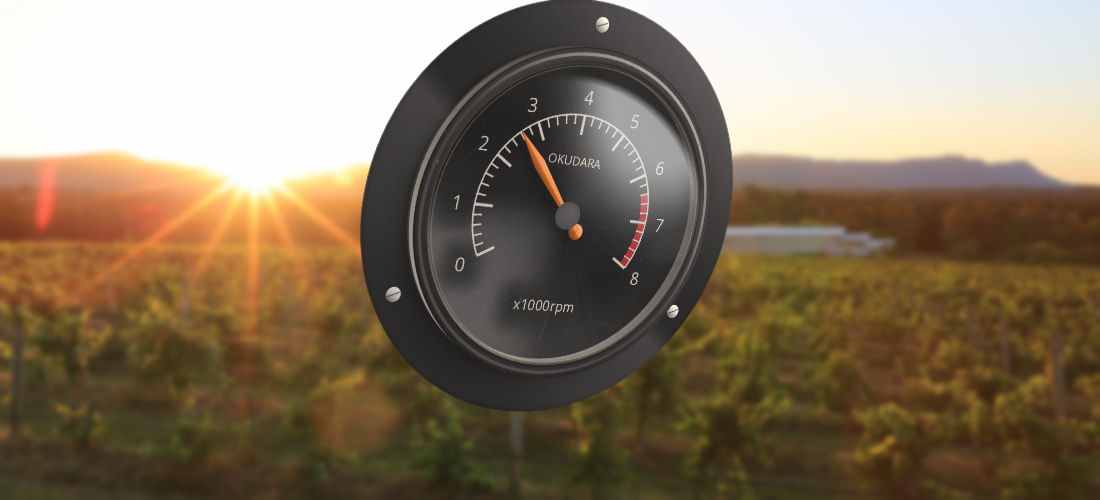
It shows 2600rpm
